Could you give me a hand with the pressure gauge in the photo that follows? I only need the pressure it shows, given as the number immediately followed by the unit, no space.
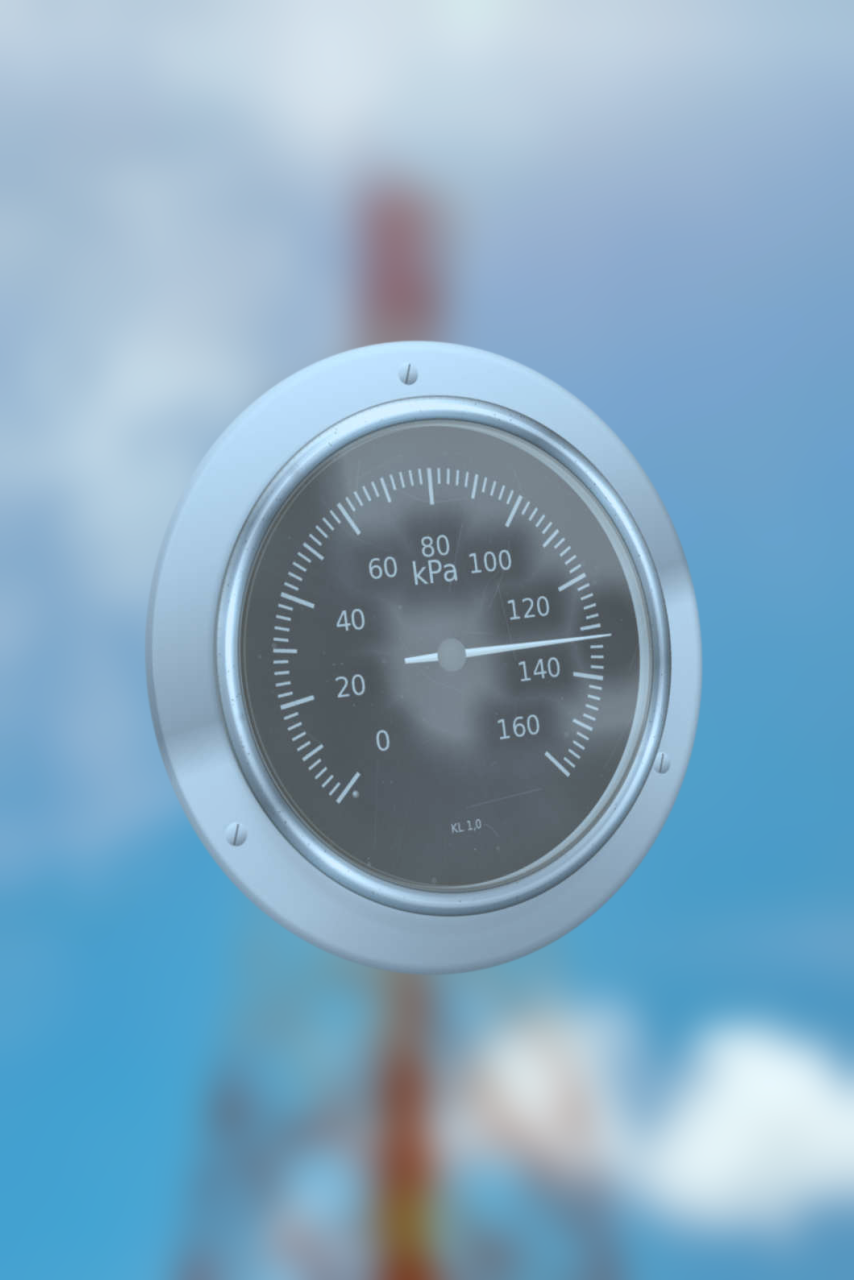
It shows 132kPa
